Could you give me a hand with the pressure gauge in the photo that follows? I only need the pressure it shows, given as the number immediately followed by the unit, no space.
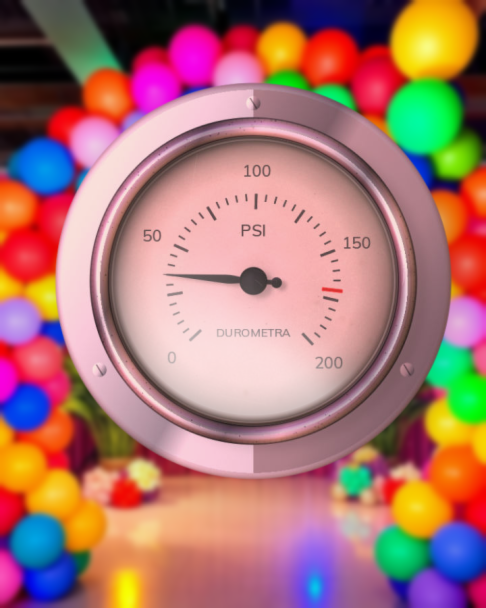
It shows 35psi
